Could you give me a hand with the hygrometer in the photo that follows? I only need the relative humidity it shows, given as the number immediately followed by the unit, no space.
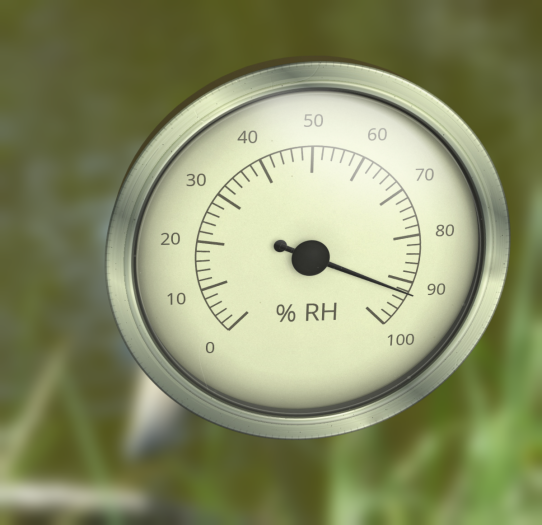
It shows 92%
